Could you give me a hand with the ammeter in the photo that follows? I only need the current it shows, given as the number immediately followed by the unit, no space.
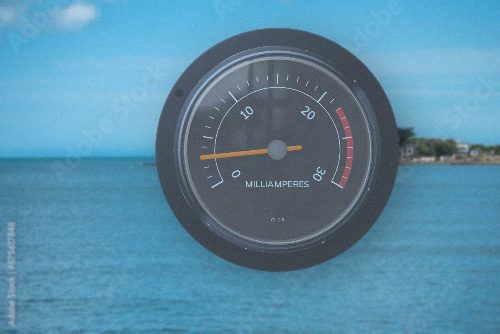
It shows 3mA
